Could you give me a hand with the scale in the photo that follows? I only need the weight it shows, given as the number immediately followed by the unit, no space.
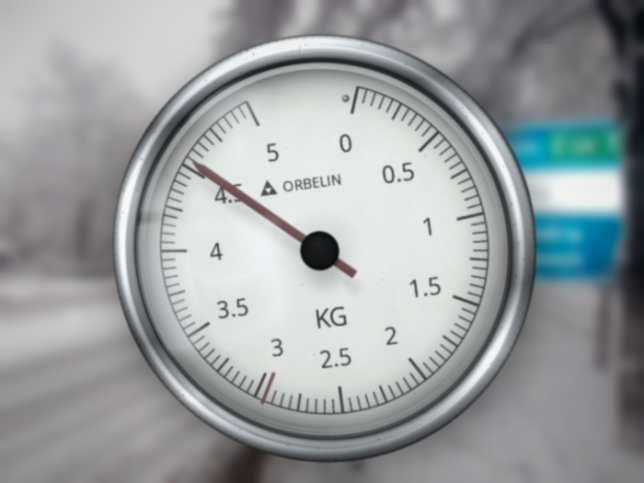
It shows 4.55kg
